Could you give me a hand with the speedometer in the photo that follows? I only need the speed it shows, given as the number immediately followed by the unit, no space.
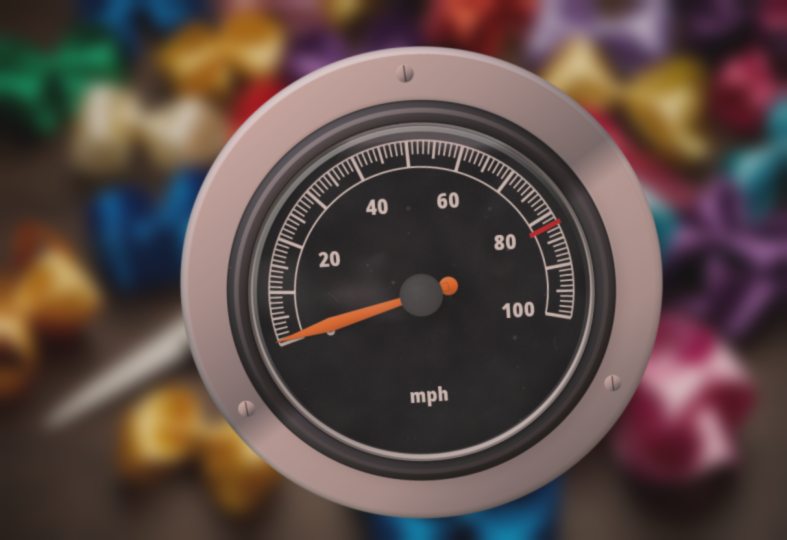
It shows 1mph
